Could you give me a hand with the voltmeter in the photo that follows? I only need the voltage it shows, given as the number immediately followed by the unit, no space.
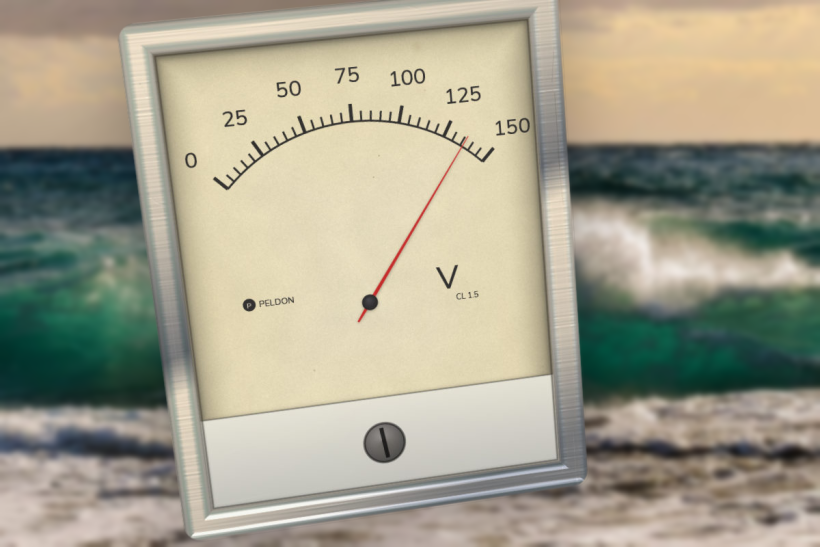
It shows 135V
